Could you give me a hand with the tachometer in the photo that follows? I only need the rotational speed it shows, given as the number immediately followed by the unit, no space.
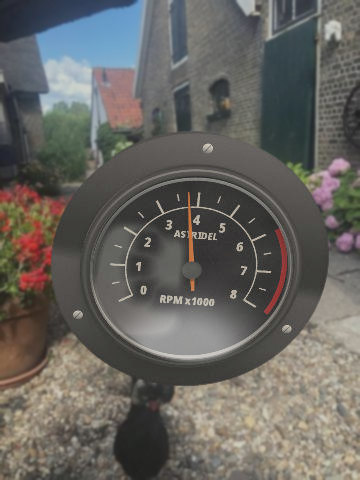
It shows 3750rpm
